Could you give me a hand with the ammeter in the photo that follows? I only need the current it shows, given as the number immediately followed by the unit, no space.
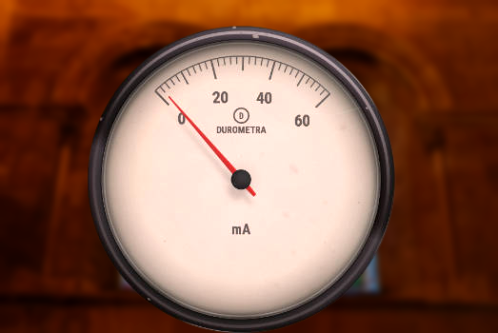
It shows 2mA
